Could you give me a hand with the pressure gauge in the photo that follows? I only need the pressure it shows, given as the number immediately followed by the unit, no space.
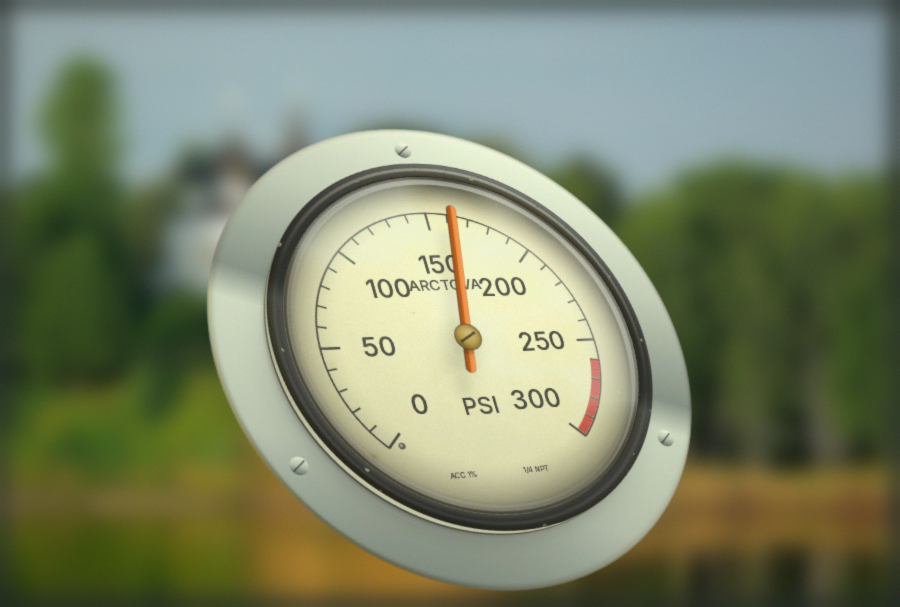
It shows 160psi
